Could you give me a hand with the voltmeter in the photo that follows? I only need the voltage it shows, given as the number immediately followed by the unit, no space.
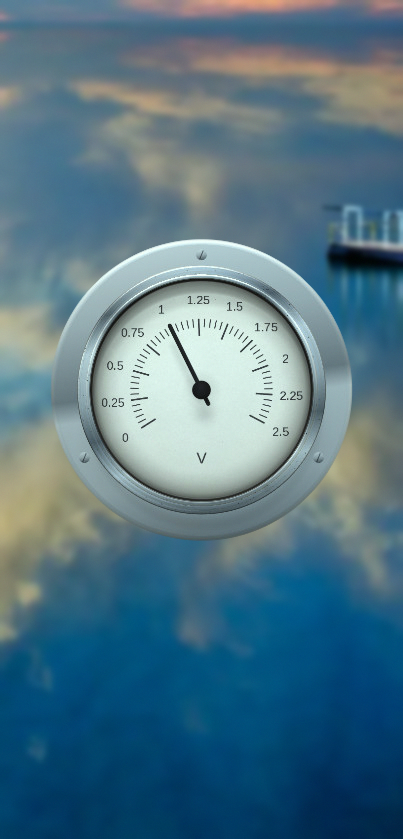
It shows 1V
